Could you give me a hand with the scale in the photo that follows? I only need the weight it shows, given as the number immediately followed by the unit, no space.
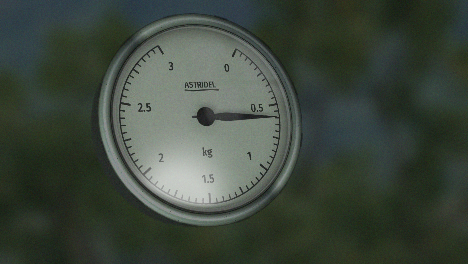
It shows 0.6kg
